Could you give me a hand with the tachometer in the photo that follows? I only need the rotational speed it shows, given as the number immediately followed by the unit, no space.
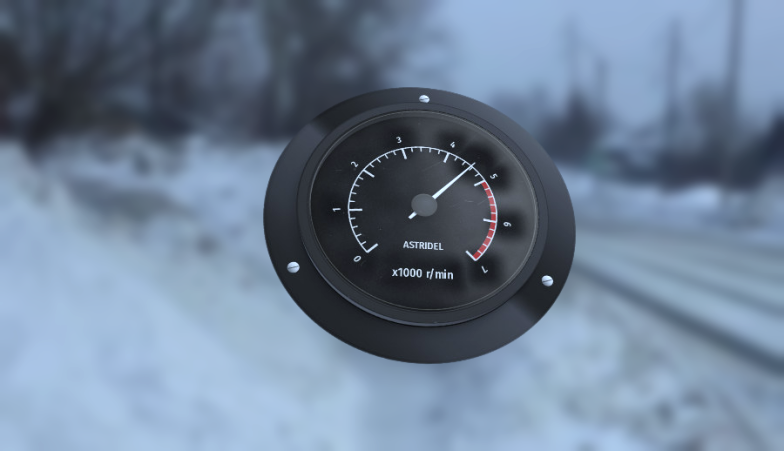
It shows 4600rpm
